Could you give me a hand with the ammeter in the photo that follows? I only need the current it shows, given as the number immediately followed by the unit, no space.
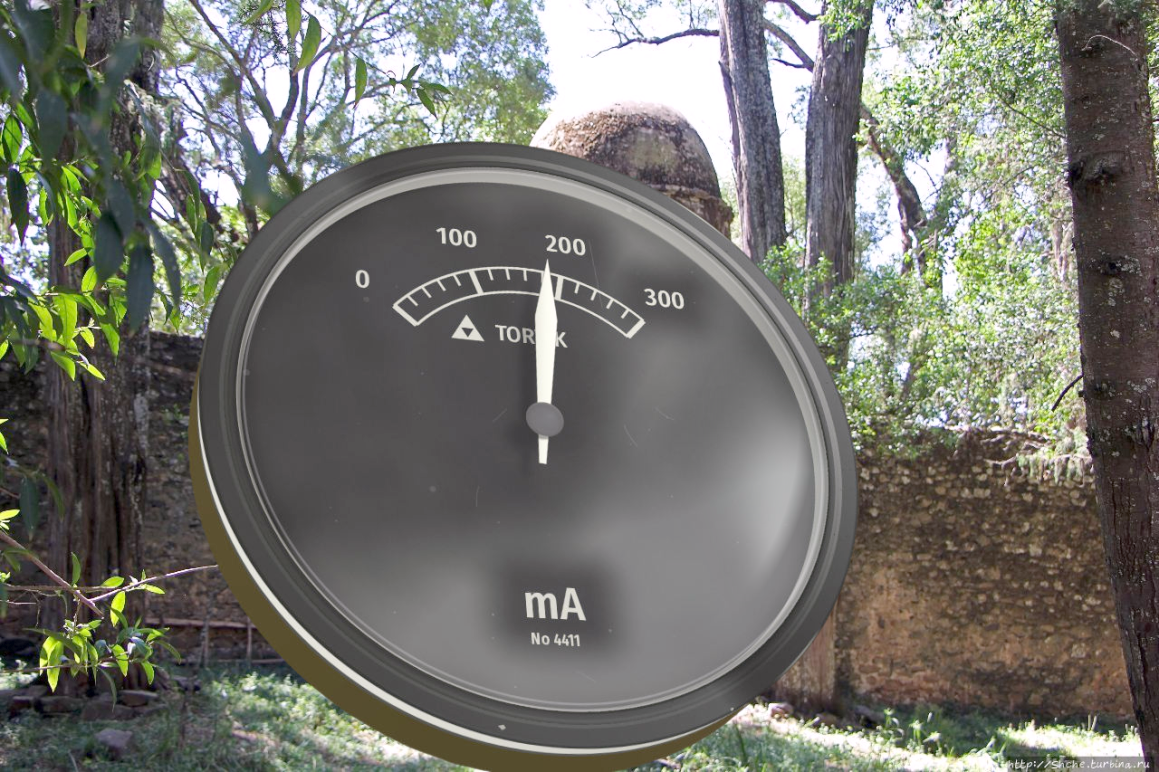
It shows 180mA
